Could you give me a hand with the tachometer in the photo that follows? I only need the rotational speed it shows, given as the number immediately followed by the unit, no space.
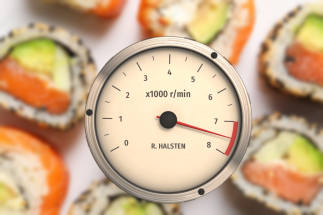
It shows 7500rpm
